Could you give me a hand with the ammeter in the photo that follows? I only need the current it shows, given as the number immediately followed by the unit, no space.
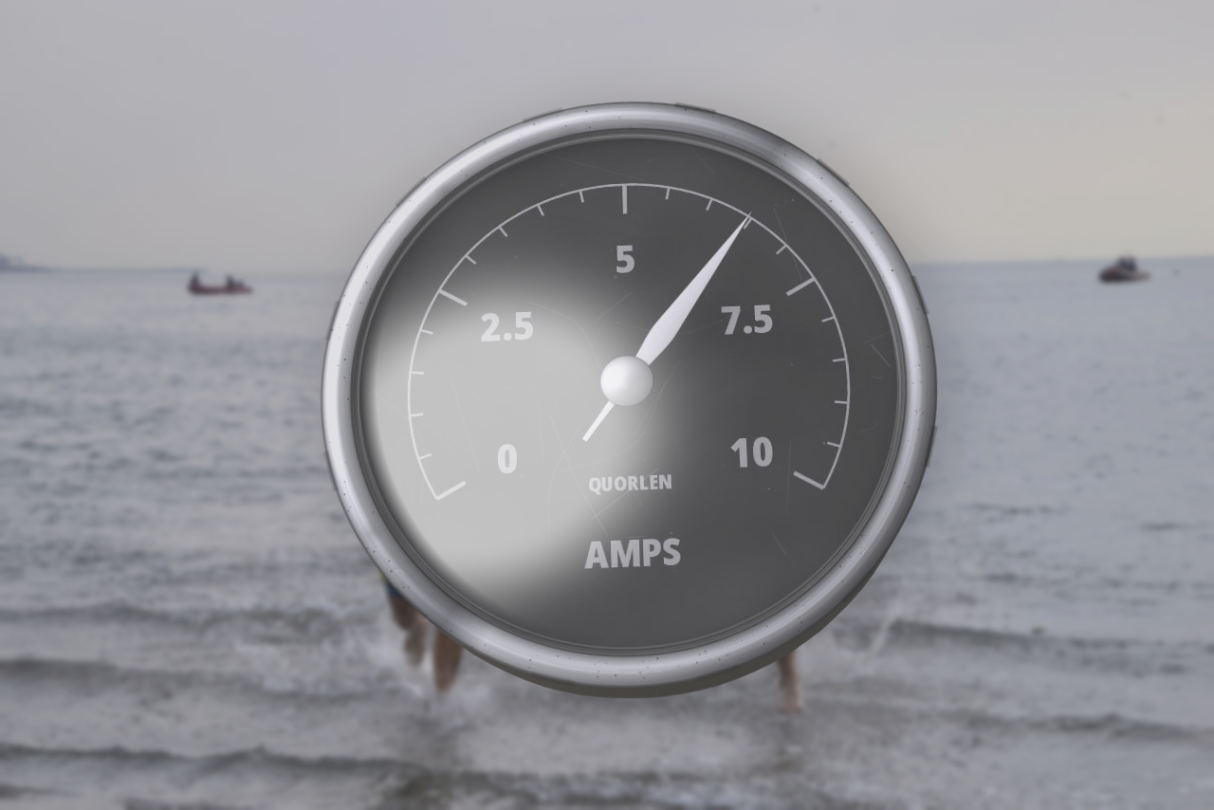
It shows 6.5A
